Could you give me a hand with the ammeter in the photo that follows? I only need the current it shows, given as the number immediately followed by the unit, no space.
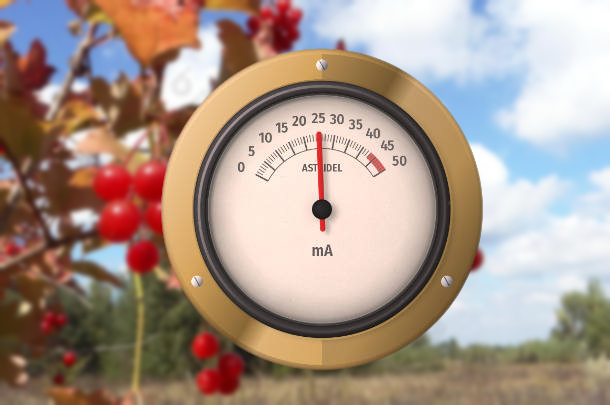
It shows 25mA
